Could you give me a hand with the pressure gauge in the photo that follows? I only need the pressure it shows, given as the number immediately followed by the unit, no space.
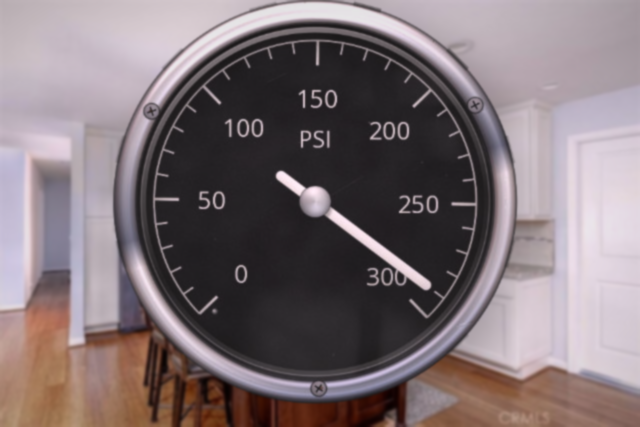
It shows 290psi
